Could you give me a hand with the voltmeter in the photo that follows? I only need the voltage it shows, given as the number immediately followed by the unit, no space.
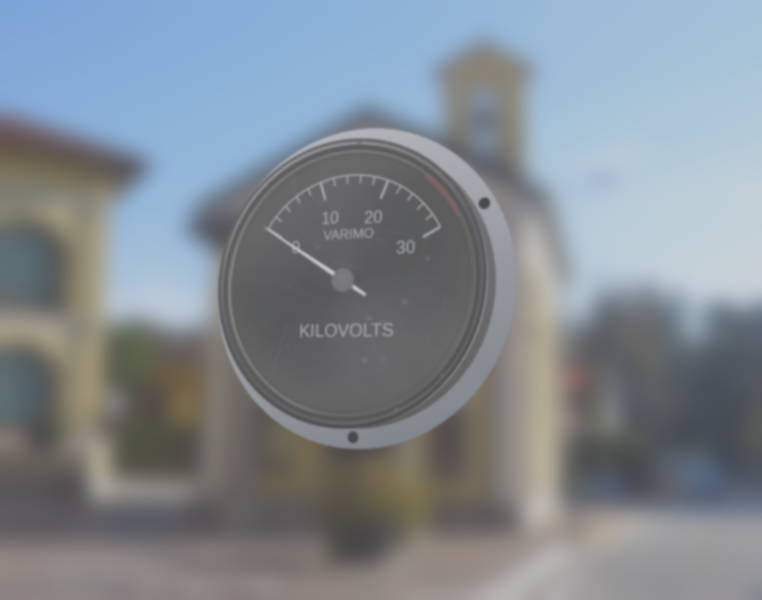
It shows 0kV
